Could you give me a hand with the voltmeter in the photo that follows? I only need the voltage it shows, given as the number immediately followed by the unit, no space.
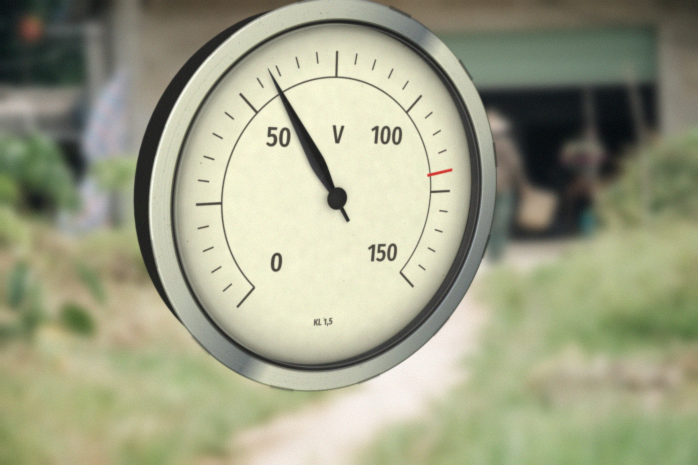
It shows 57.5V
